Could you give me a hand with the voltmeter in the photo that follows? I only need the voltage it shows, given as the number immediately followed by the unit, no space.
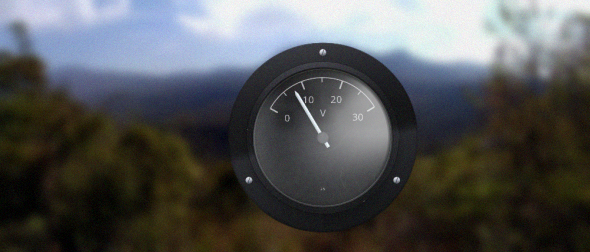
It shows 7.5V
